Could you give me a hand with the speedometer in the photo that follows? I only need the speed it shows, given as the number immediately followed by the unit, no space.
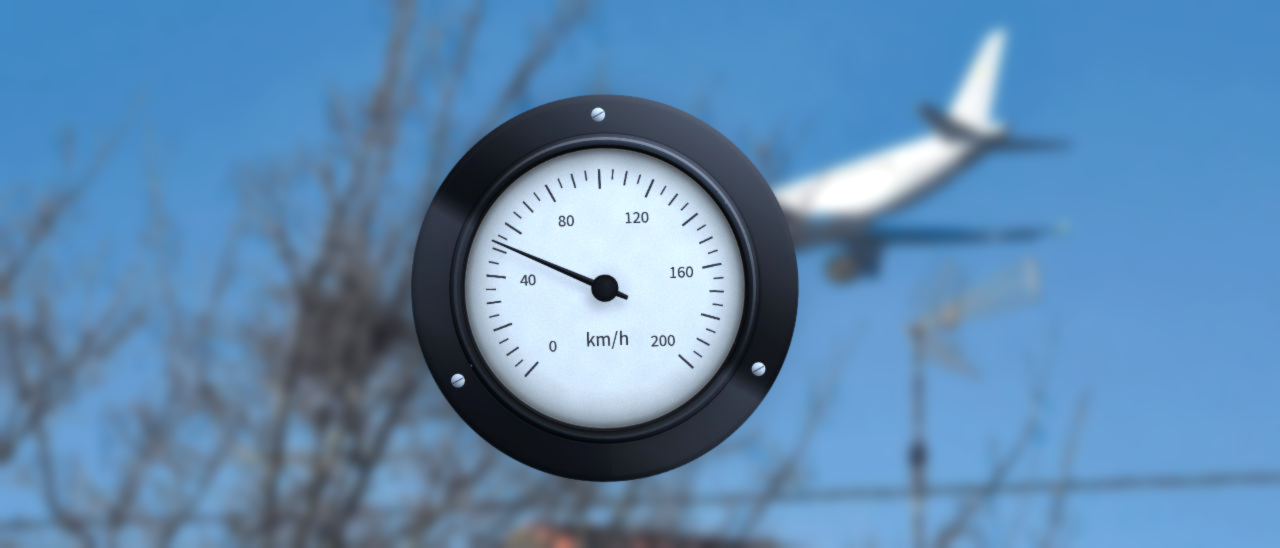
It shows 52.5km/h
